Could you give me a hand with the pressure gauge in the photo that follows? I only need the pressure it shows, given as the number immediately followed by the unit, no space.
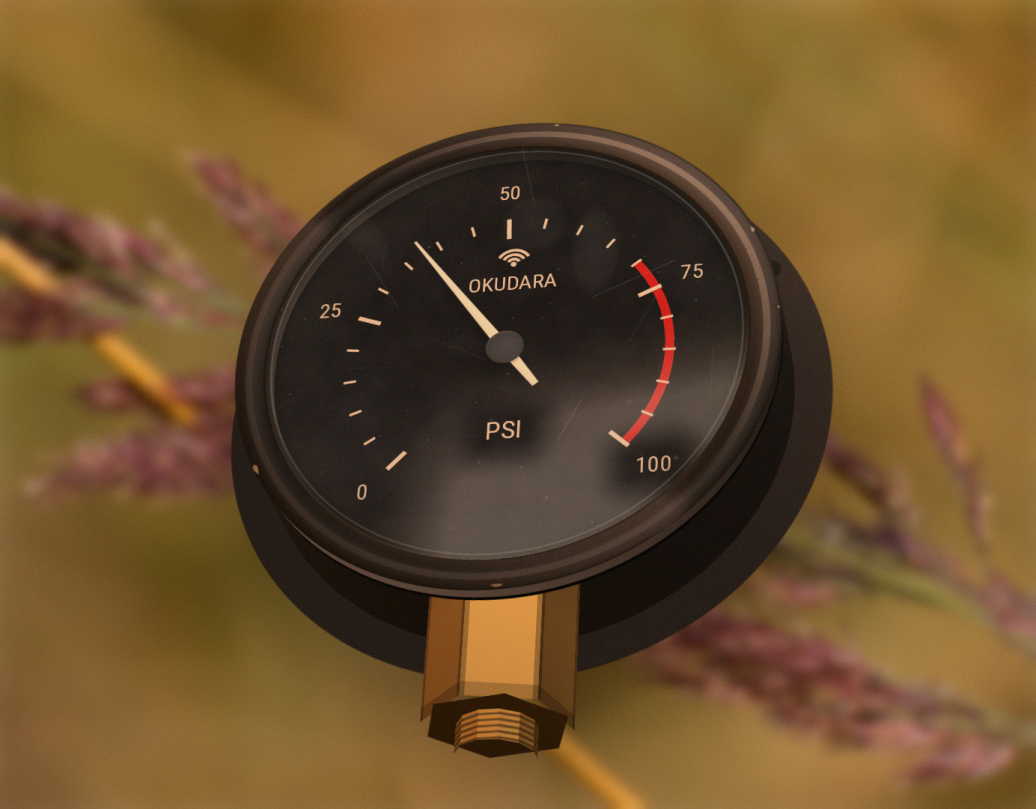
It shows 37.5psi
